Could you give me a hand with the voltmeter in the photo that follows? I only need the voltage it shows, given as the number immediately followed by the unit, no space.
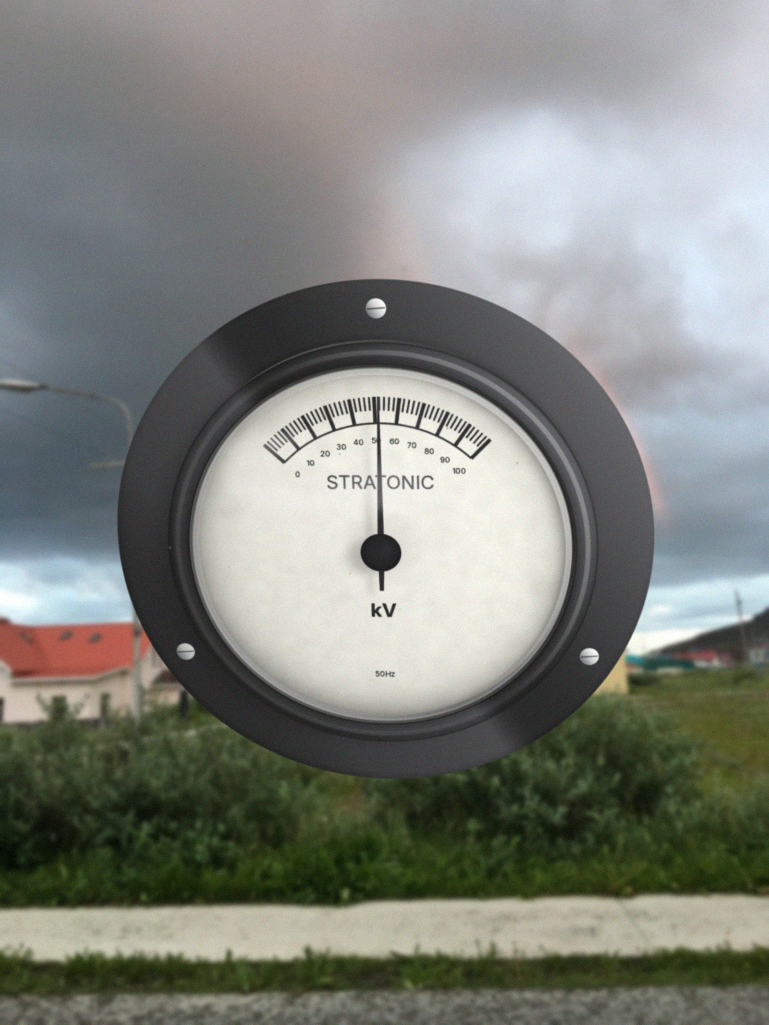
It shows 52kV
